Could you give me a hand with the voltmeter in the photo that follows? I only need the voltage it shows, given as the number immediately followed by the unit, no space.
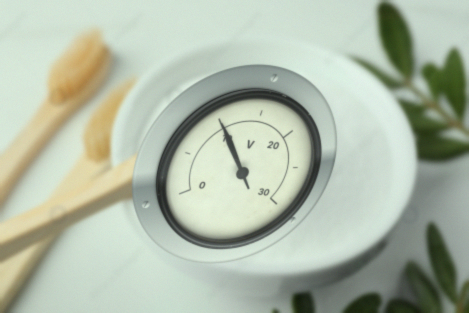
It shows 10V
